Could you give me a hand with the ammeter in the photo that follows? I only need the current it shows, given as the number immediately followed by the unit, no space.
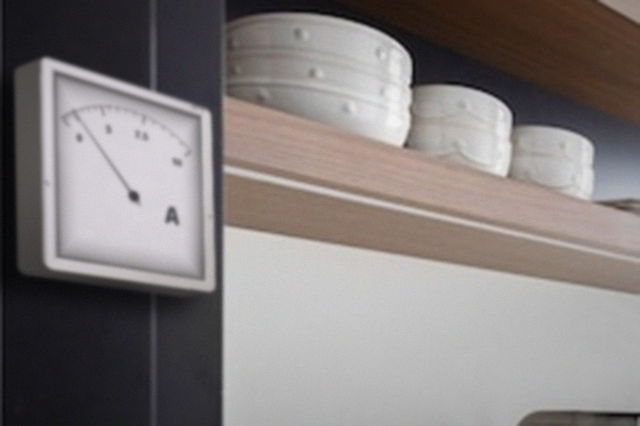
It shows 2.5A
